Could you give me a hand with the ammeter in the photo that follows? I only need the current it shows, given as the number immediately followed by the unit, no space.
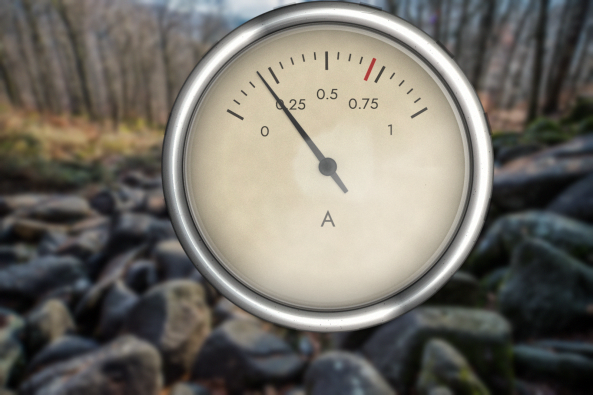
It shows 0.2A
